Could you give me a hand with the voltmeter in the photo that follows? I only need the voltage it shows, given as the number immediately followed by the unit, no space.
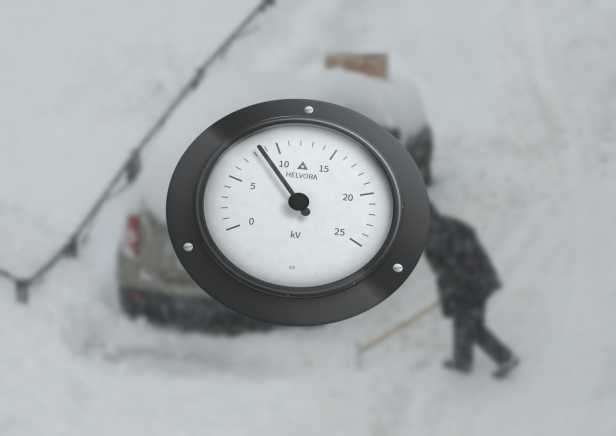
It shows 8.5kV
